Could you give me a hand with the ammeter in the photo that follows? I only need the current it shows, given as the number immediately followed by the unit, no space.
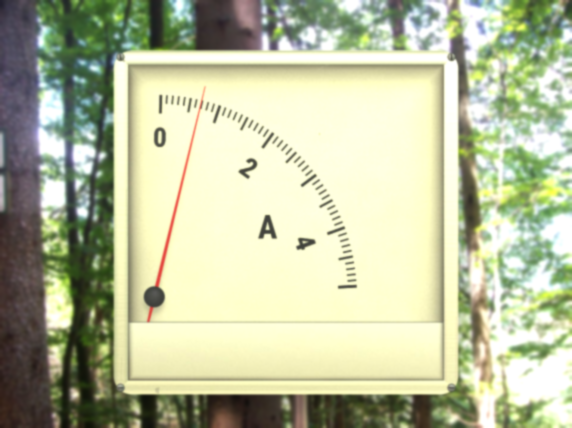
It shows 0.7A
